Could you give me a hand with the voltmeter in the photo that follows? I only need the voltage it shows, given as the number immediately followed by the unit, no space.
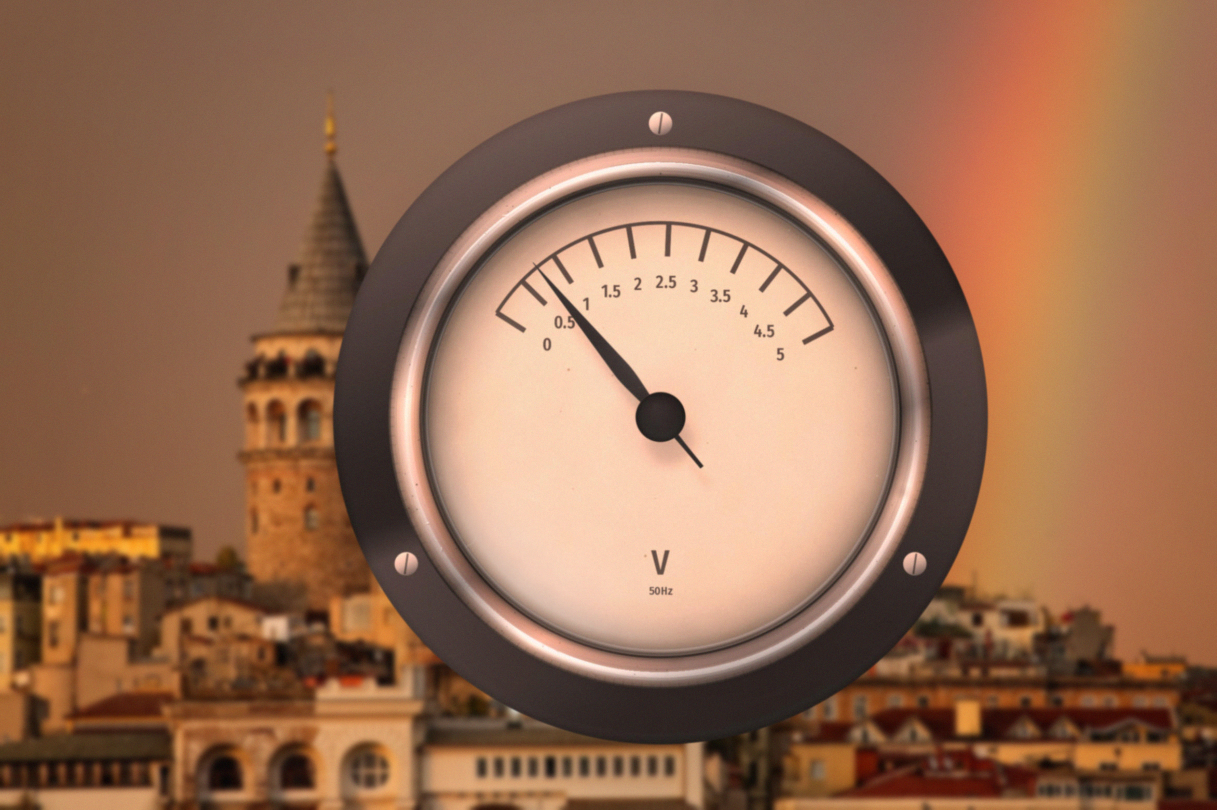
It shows 0.75V
